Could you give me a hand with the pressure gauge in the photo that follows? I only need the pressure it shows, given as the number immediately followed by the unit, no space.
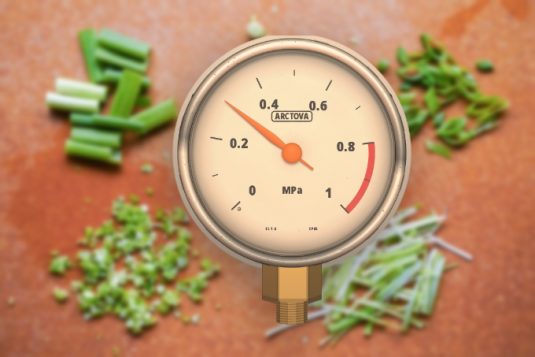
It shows 0.3MPa
